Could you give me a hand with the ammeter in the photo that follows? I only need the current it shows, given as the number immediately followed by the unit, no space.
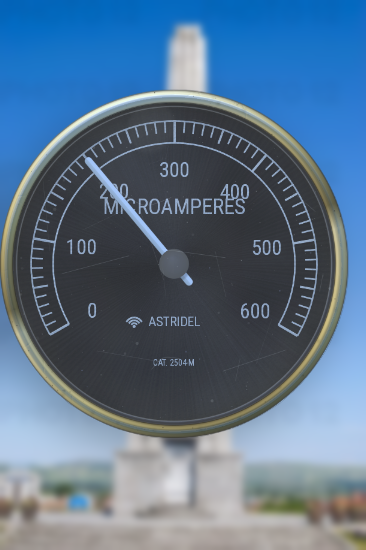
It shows 200µA
